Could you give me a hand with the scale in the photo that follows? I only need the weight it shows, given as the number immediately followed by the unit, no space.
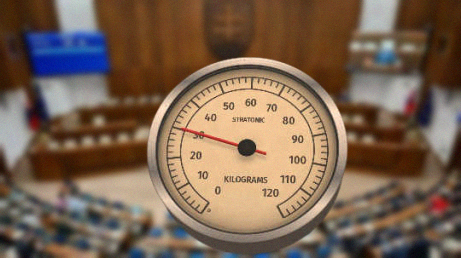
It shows 30kg
